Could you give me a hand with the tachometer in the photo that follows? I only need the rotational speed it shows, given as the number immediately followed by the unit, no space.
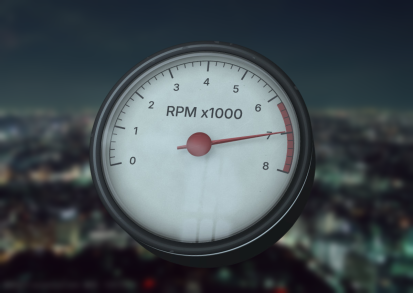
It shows 7000rpm
